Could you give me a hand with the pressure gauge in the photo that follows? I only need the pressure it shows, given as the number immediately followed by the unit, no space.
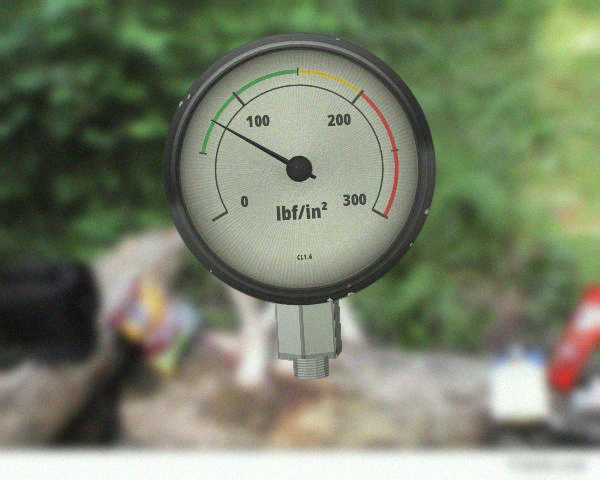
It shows 75psi
